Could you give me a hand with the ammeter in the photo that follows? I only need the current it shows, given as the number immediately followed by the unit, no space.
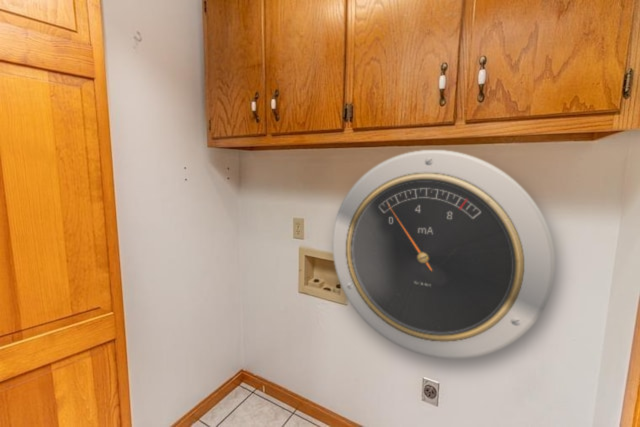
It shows 1mA
